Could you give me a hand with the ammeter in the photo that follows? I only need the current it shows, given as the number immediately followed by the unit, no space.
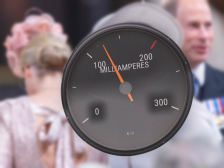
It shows 125mA
